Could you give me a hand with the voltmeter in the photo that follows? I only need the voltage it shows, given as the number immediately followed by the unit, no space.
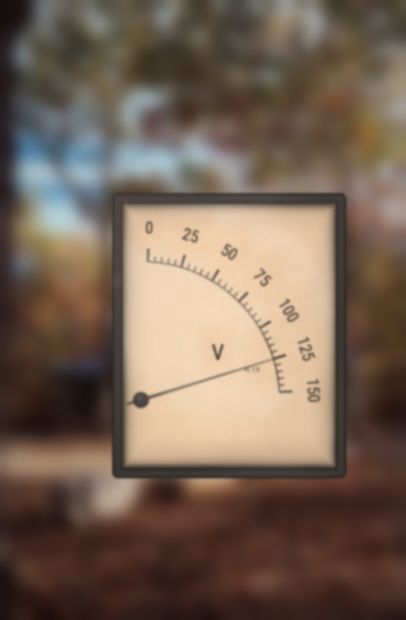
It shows 125V
